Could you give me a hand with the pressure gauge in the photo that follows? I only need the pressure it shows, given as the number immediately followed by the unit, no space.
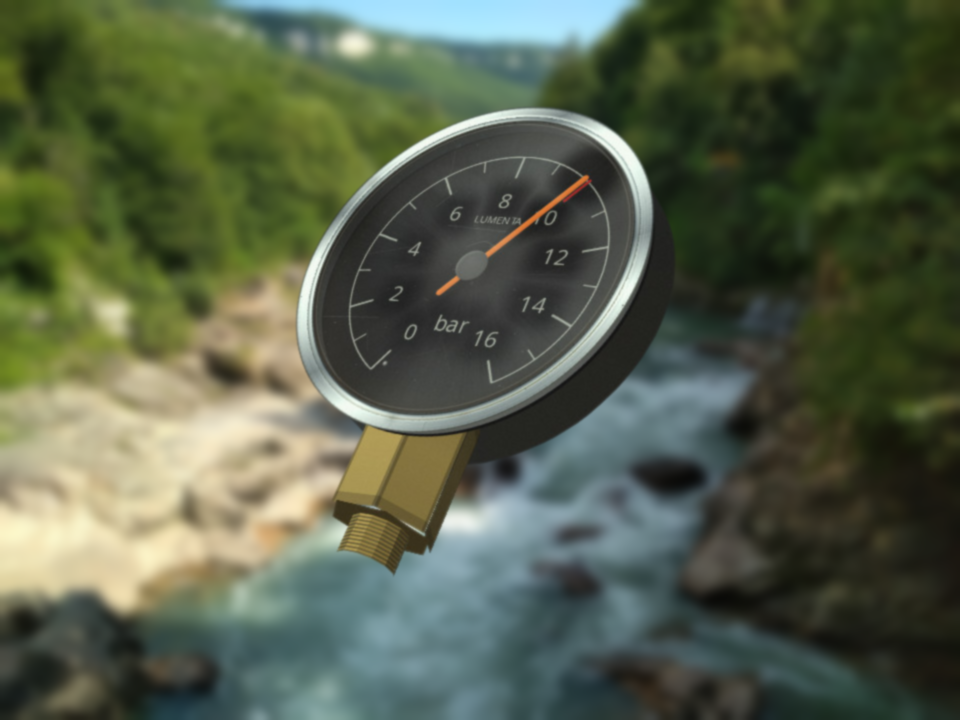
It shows 10bar
